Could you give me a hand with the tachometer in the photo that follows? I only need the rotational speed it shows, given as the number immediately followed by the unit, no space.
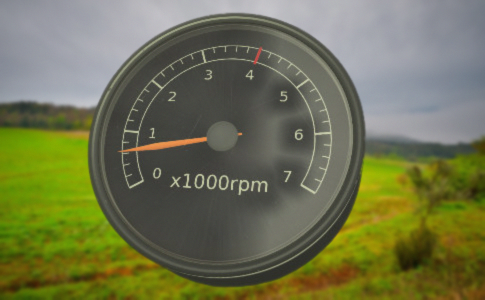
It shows 600rpm
